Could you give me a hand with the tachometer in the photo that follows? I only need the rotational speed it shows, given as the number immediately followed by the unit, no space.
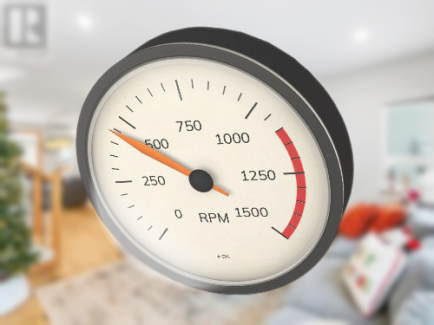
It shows 450rpm
